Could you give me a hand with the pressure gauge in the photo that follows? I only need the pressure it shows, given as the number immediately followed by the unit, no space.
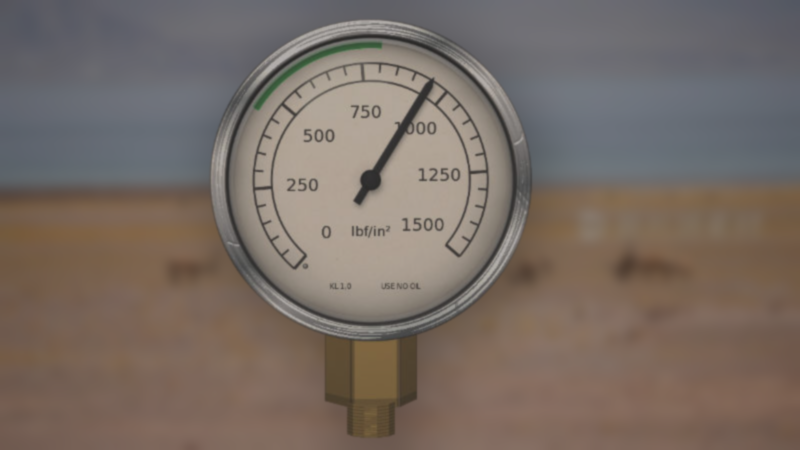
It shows 950psi
